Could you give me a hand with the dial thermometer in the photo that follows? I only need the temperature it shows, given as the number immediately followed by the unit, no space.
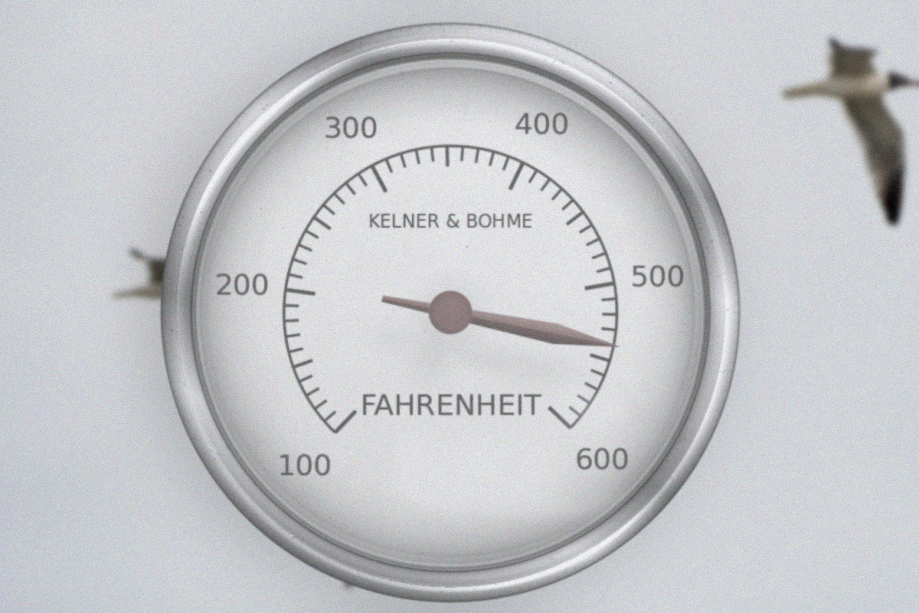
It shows 540°F
